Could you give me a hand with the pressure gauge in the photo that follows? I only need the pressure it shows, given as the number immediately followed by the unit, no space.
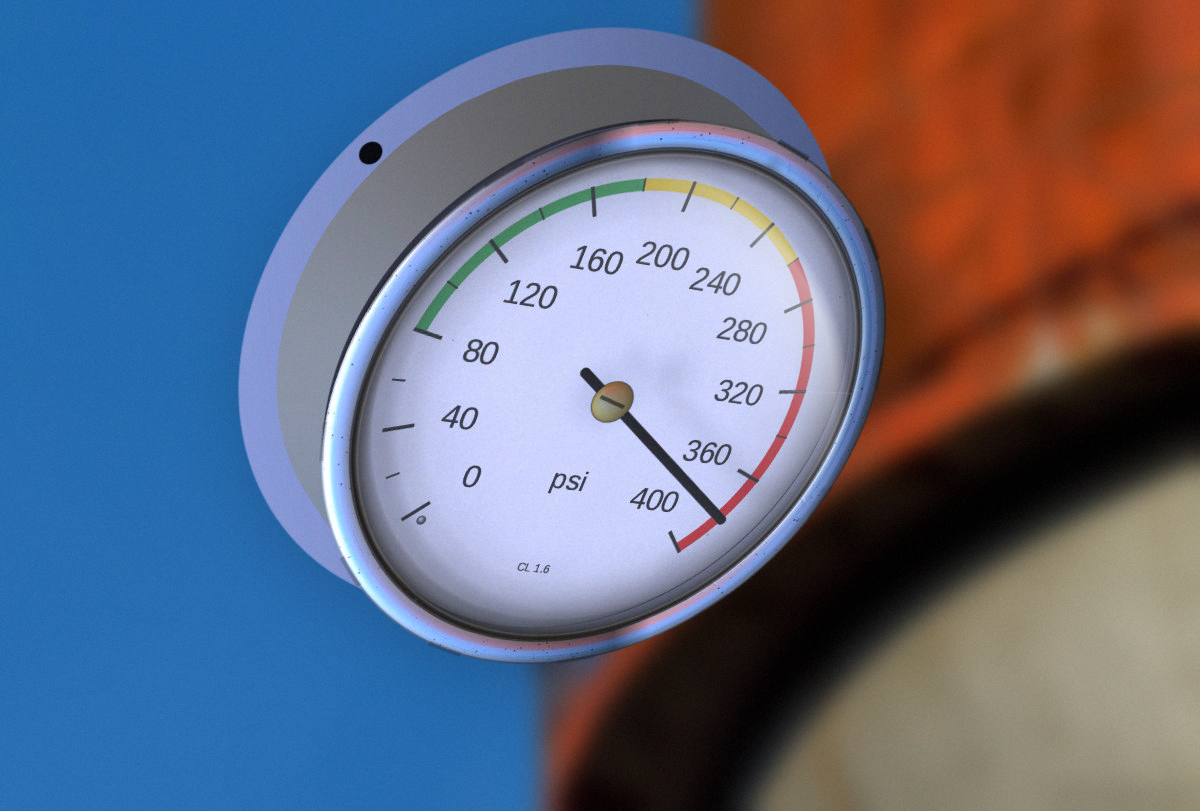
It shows 380psi
